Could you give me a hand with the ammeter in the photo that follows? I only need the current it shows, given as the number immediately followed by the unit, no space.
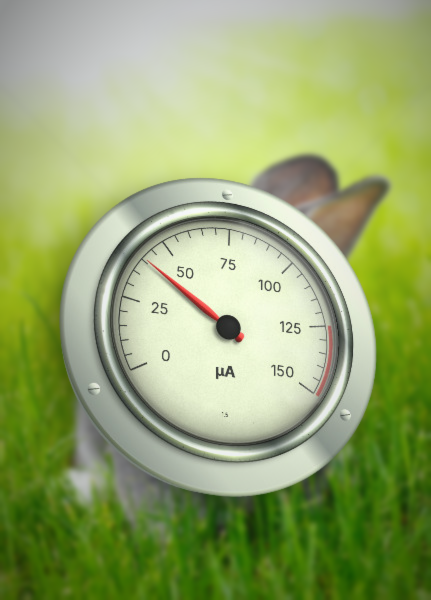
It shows 40µA
